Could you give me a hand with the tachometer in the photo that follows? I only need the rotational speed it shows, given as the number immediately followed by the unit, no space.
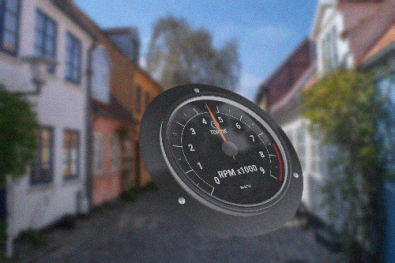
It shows 4500rpm
